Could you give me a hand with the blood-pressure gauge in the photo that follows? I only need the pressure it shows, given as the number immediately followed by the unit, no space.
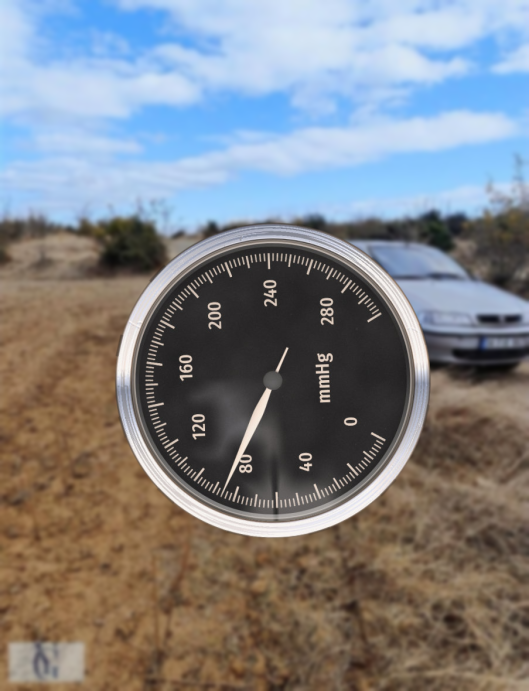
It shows 86mmHg
